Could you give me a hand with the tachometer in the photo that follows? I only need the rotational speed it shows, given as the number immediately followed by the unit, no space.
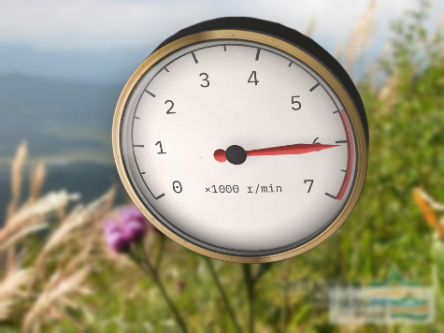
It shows 6000rpm
